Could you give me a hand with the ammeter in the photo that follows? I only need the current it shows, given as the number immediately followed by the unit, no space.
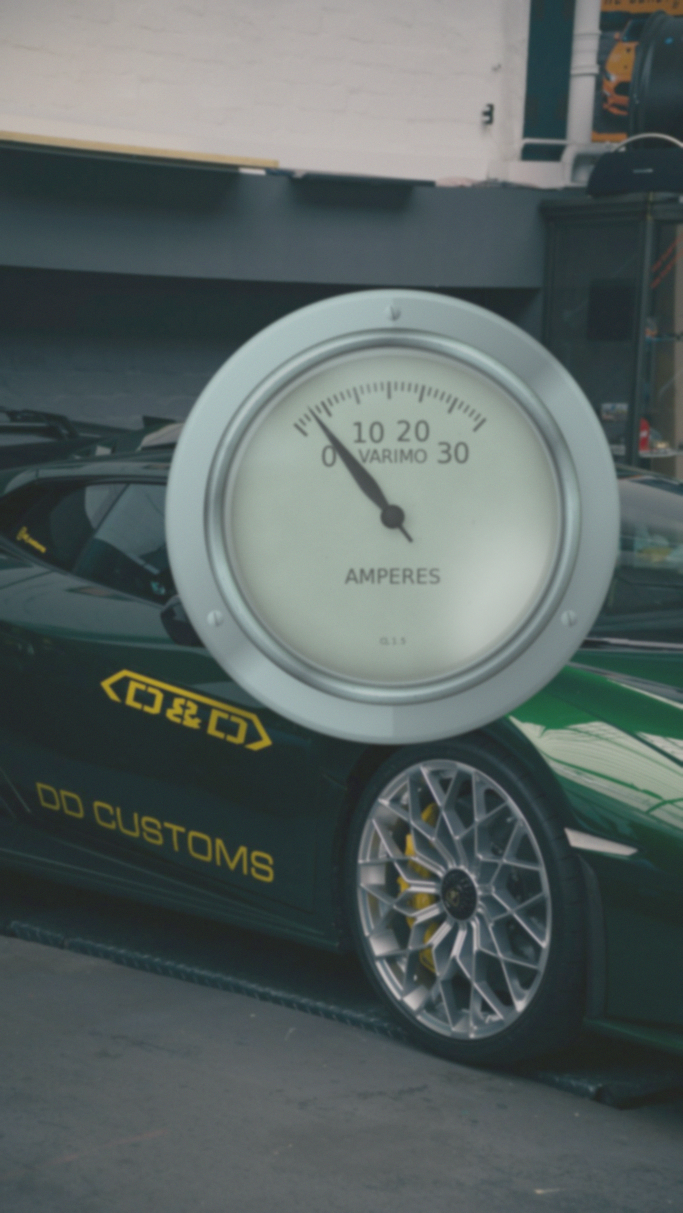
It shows 3A
